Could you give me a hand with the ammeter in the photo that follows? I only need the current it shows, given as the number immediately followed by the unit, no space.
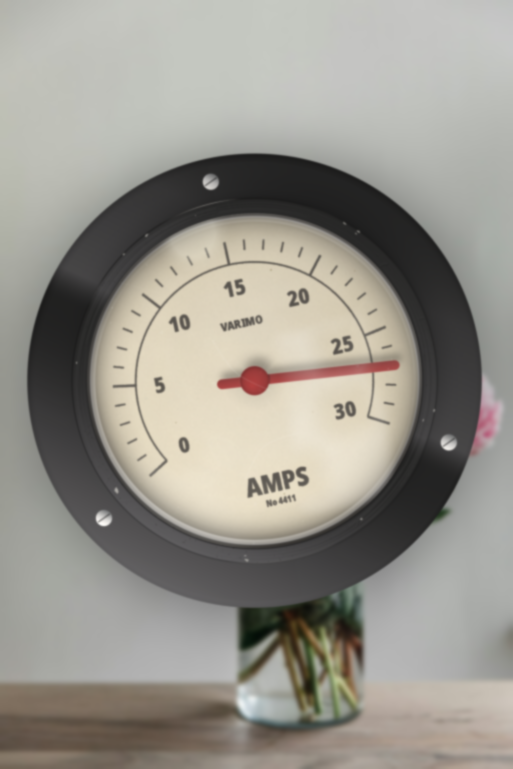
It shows 27A
